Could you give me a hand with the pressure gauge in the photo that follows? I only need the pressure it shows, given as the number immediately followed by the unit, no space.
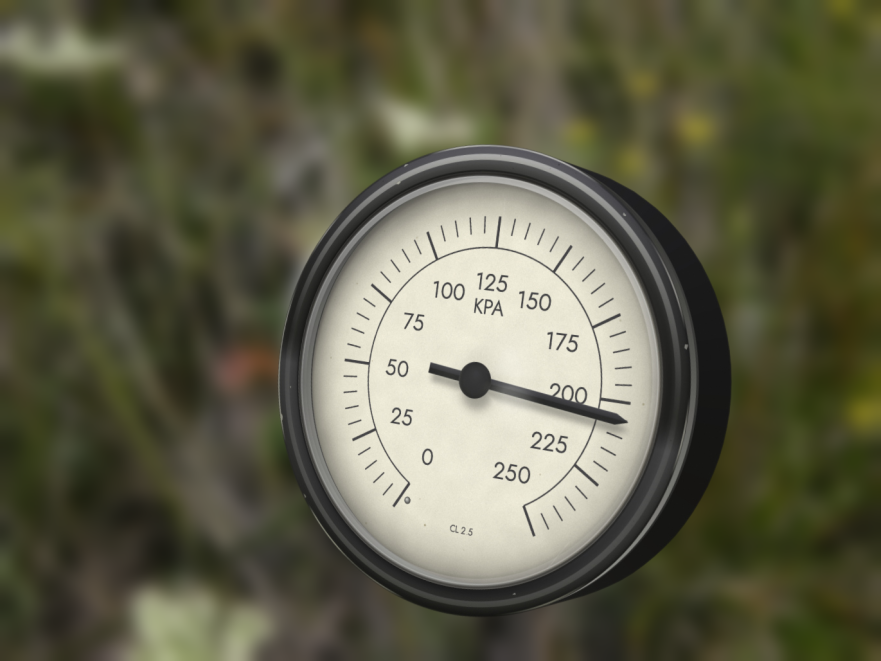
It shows 205kPa
